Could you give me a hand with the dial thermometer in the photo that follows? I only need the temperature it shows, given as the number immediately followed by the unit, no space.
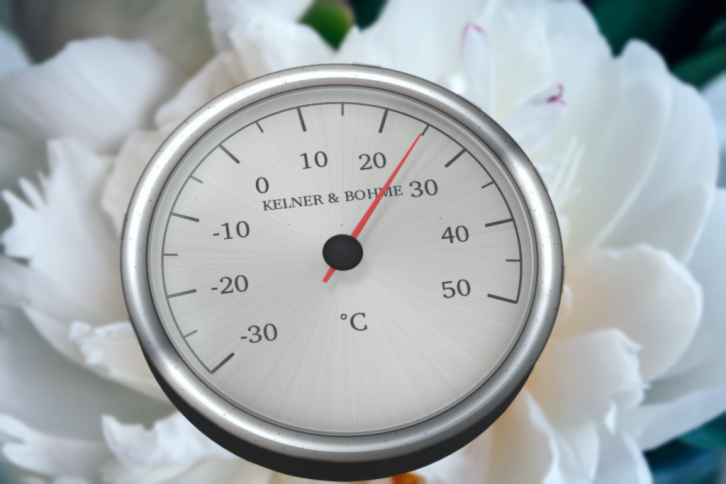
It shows 25°C
